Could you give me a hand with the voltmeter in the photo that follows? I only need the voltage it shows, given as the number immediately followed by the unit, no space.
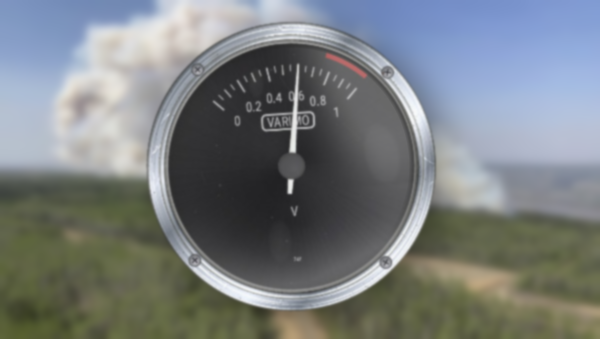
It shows 0.6V
